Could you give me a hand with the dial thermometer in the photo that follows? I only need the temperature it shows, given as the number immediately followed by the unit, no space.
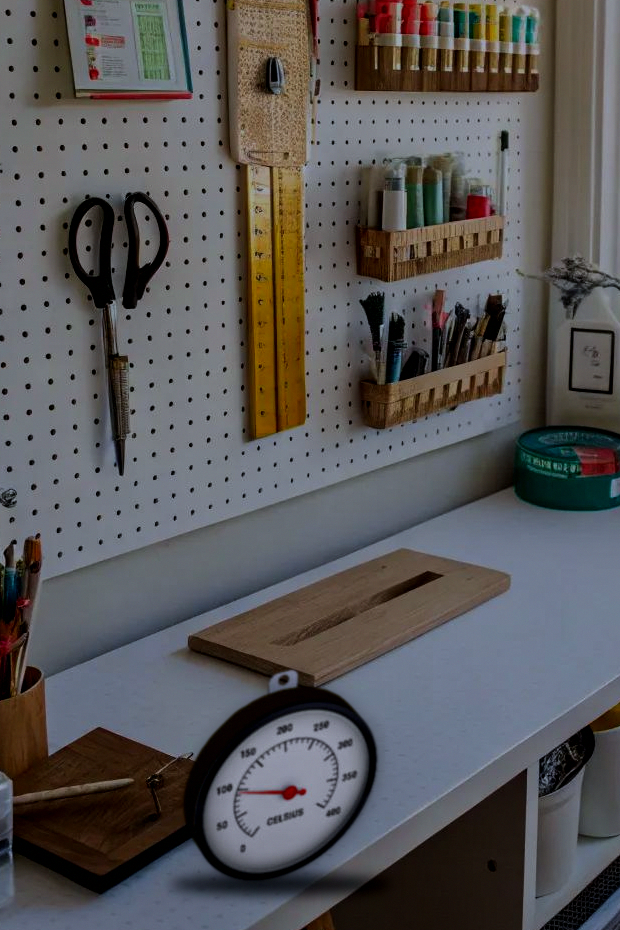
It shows 100°C
